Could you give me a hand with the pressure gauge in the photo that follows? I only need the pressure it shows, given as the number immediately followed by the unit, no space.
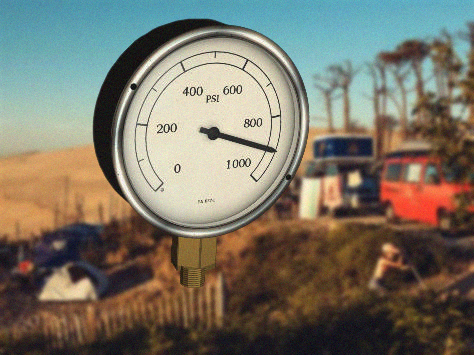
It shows 900psi
